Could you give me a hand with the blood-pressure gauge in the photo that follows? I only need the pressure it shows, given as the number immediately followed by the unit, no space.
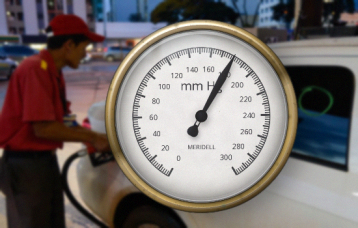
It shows 180mmHg
